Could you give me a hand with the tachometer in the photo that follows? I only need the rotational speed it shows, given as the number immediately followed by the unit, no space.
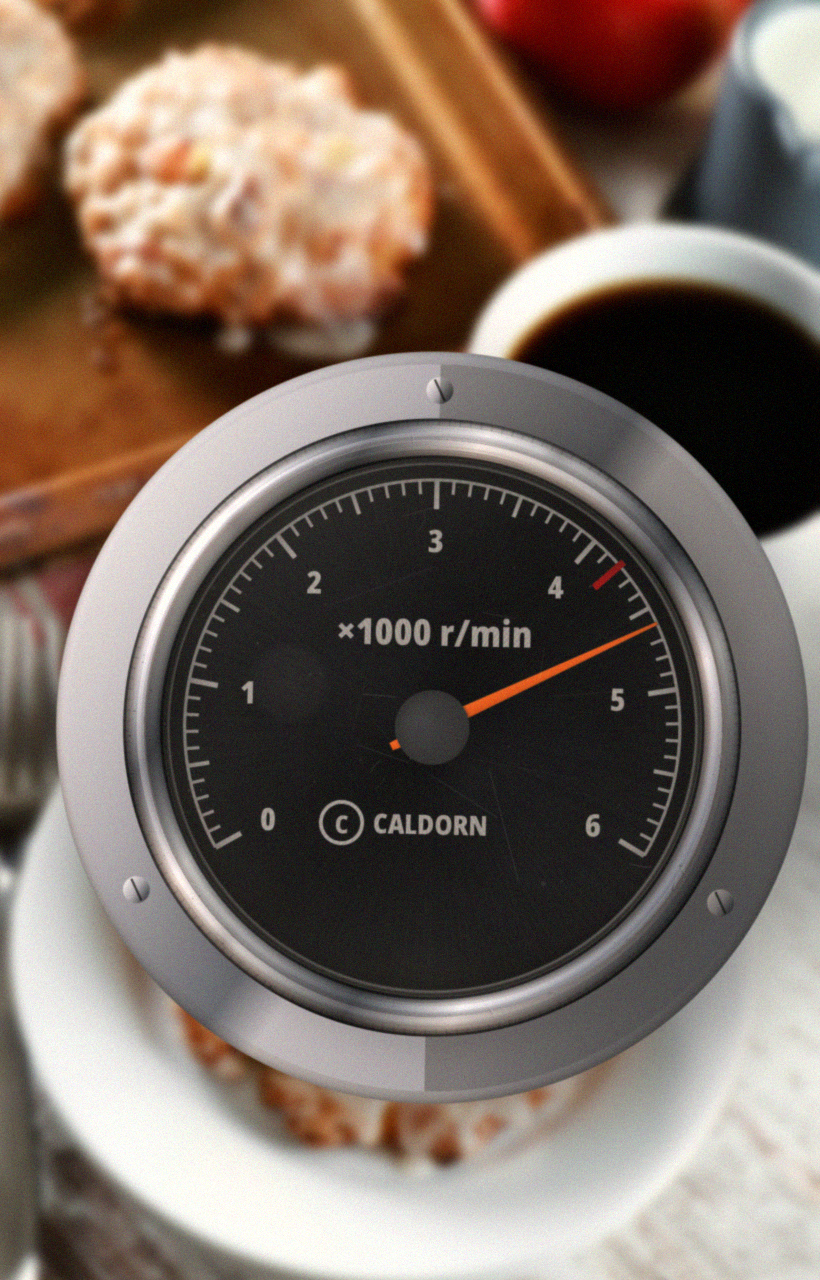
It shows 4600rpm
